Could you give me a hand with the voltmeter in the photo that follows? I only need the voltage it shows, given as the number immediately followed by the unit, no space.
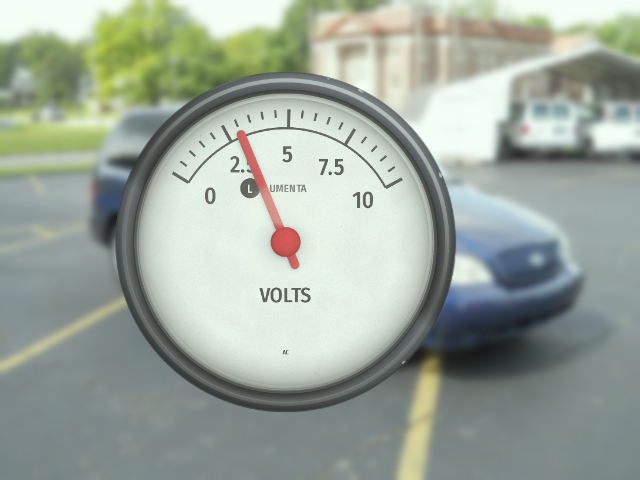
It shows 3V
